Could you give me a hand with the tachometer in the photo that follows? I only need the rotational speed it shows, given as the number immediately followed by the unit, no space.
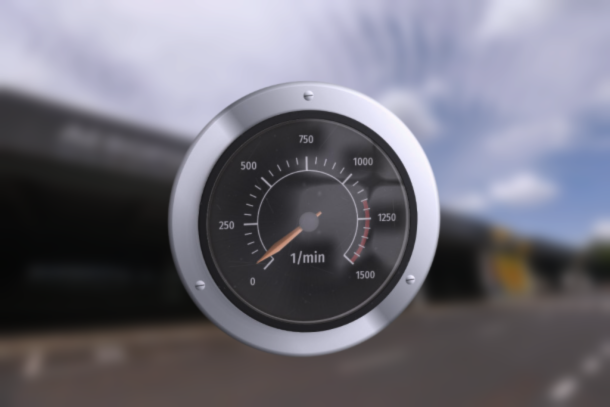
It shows 50rpm
